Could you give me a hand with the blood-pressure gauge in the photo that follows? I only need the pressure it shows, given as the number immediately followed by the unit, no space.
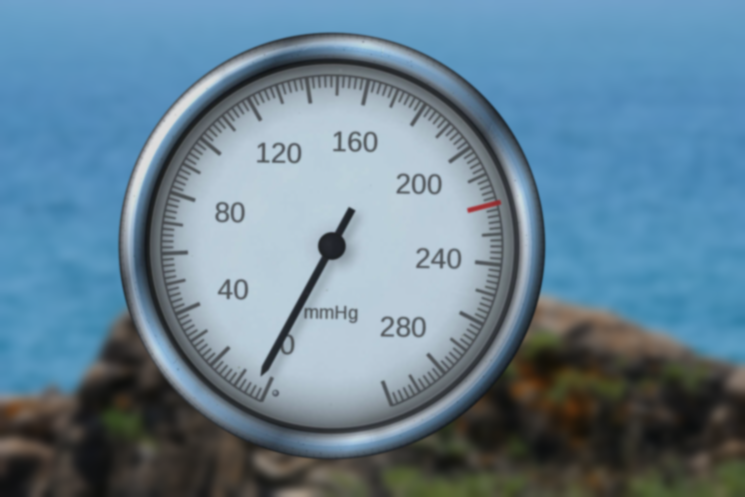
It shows 4mmHg
